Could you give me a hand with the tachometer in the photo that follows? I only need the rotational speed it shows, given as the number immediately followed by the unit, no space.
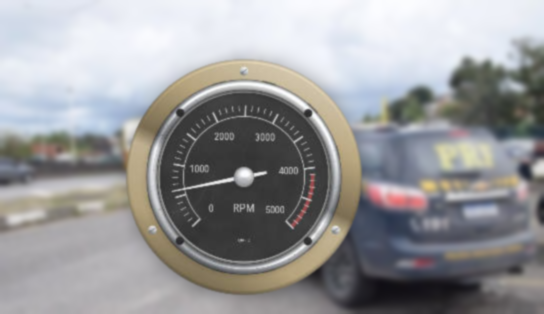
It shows 600rpm
